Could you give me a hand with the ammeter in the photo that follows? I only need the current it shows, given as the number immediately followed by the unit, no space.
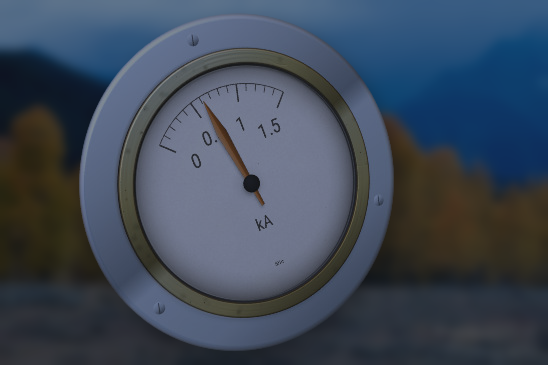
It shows 0.6kA
